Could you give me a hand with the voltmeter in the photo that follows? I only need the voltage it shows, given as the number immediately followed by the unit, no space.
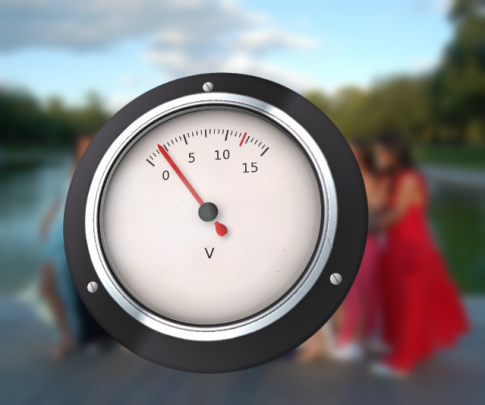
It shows 2V
